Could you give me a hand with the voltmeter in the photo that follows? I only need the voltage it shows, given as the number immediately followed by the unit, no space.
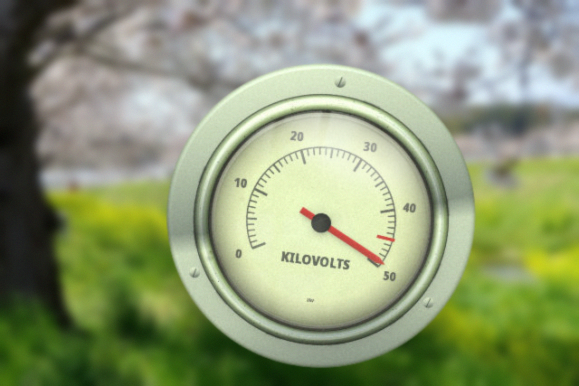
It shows 49kV
